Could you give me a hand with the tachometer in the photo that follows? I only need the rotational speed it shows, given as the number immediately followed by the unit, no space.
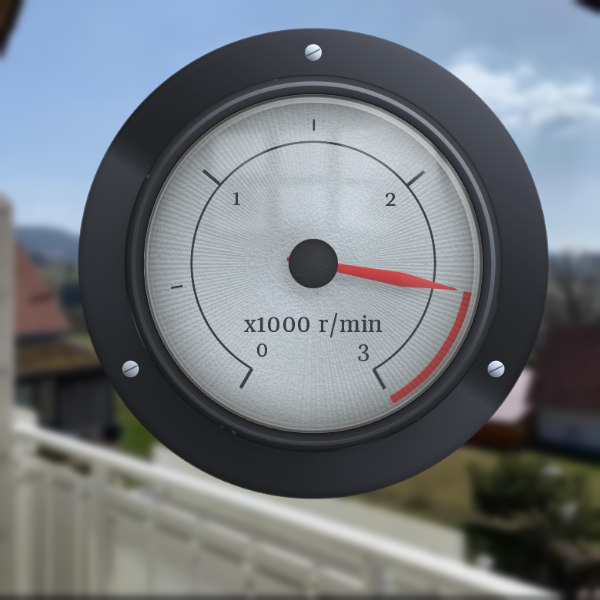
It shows 2500rpm
